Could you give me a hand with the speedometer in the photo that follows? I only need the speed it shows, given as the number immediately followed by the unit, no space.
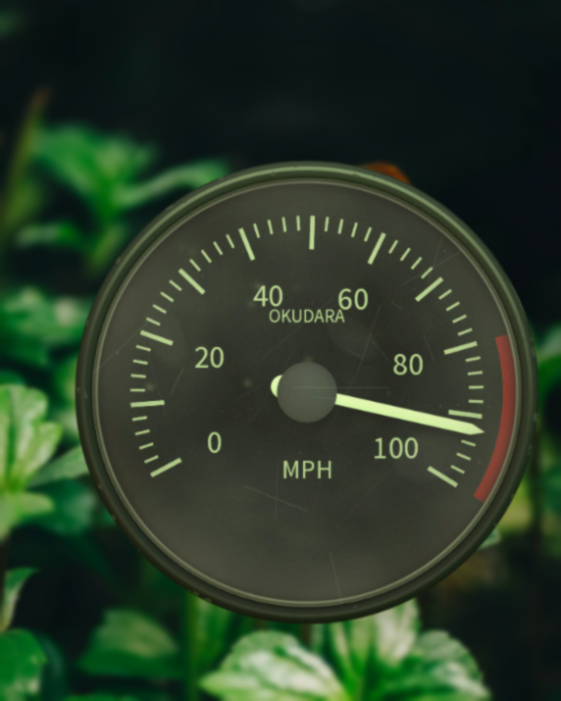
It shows 92mph
